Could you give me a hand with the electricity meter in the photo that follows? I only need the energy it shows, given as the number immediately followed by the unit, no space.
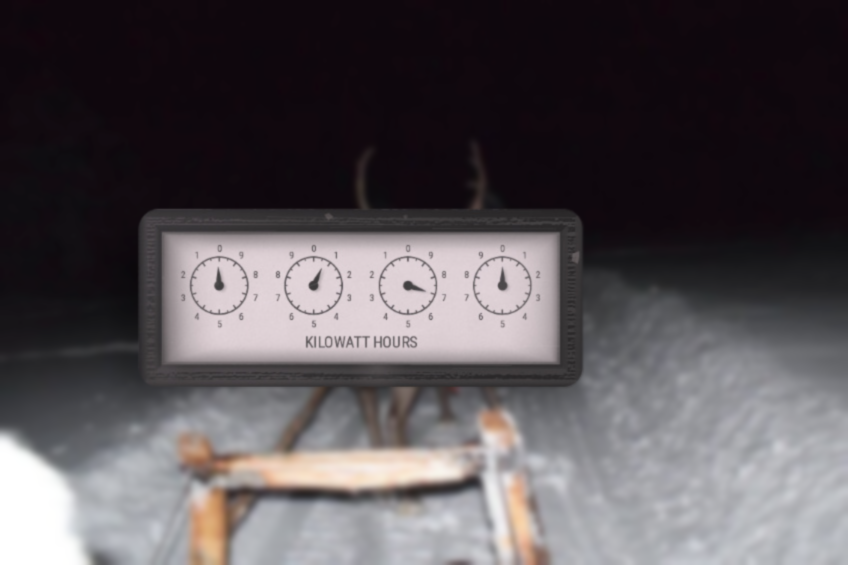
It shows 70kWh
